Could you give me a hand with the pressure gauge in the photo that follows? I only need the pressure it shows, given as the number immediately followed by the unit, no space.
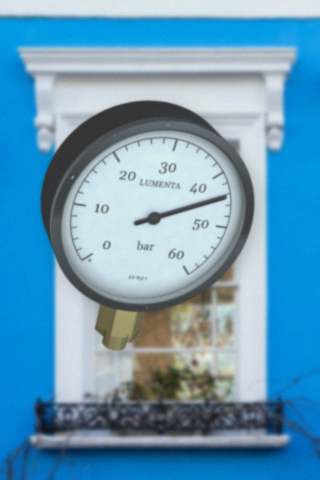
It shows 44bar
